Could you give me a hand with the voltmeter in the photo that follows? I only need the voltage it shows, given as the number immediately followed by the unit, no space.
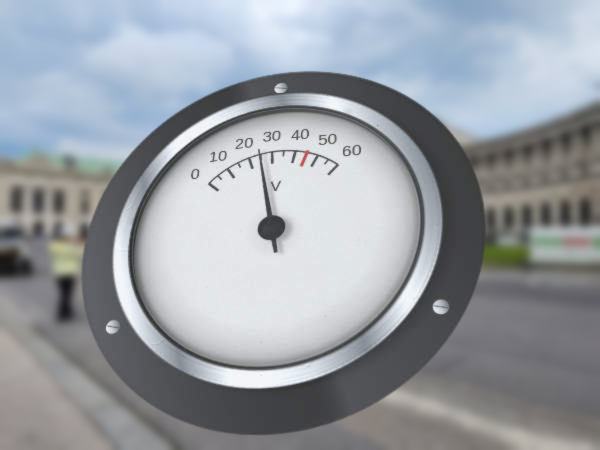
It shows 25V
